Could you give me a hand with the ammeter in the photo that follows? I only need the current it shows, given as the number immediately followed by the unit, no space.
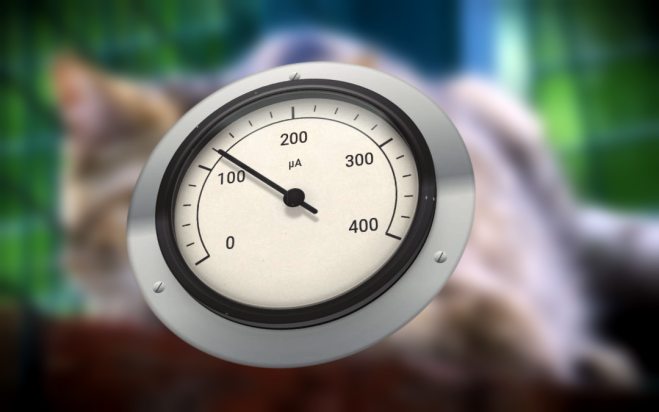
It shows 120µA
